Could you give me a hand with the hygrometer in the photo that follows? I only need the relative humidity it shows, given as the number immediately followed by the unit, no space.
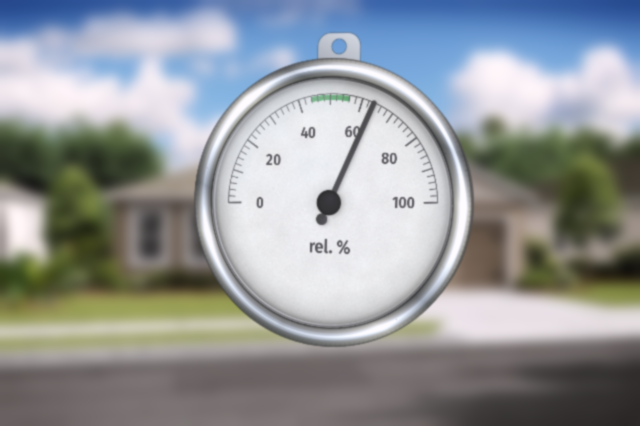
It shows 64%
